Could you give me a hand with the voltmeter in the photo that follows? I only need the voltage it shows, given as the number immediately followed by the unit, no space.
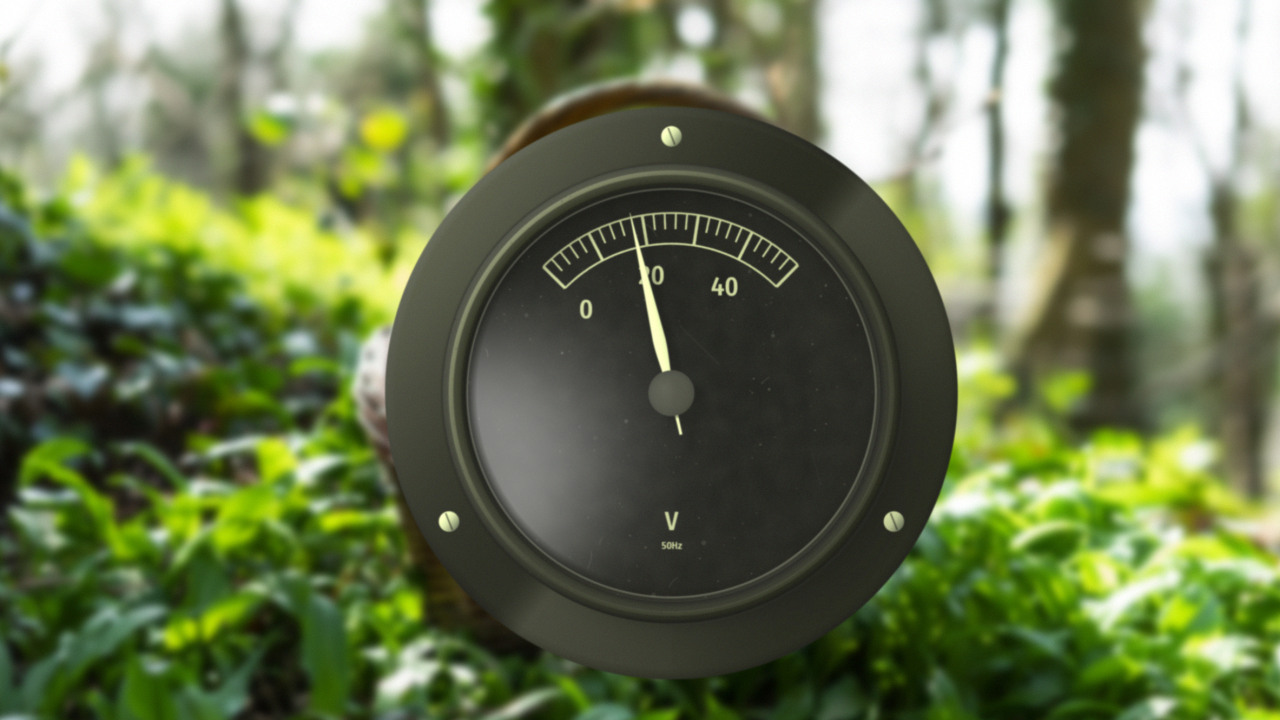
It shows 18V
